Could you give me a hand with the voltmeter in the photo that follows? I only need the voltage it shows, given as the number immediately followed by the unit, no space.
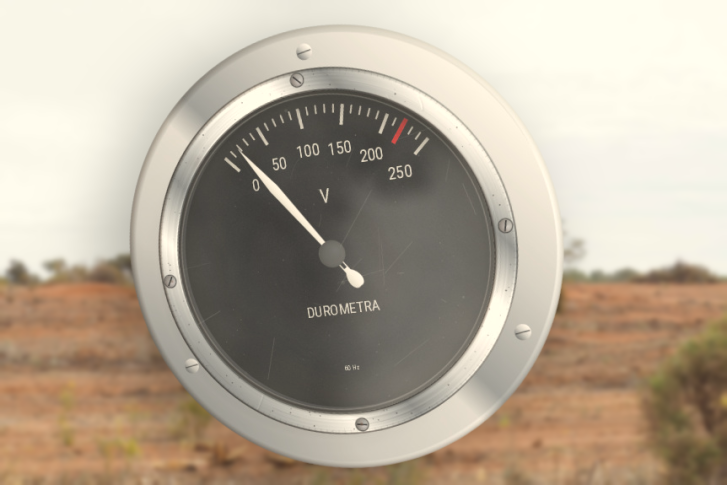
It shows 20V
